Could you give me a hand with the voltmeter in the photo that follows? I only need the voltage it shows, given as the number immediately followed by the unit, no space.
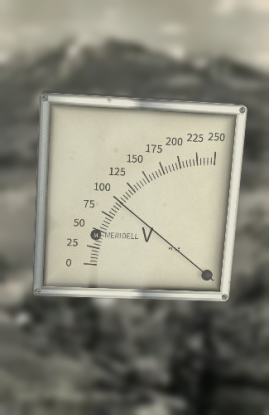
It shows 100V
